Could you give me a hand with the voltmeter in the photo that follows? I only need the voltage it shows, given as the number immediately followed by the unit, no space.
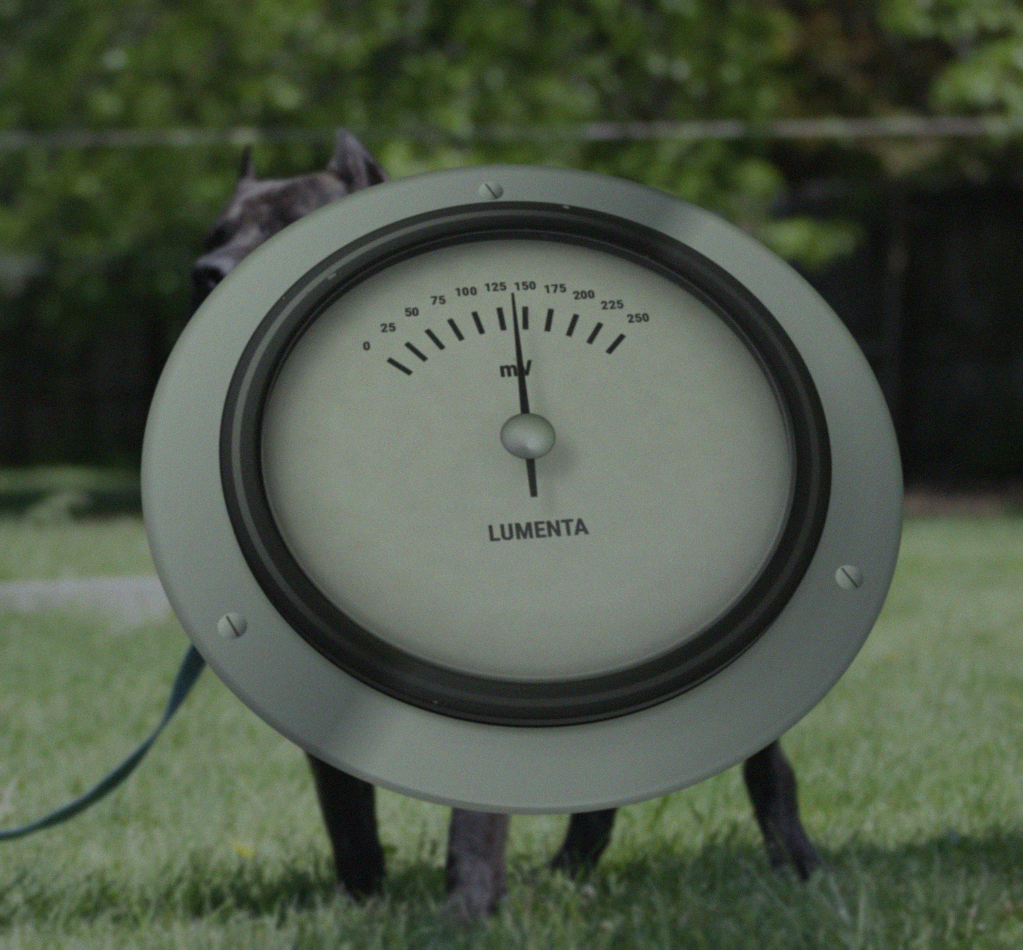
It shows 137.5mV
